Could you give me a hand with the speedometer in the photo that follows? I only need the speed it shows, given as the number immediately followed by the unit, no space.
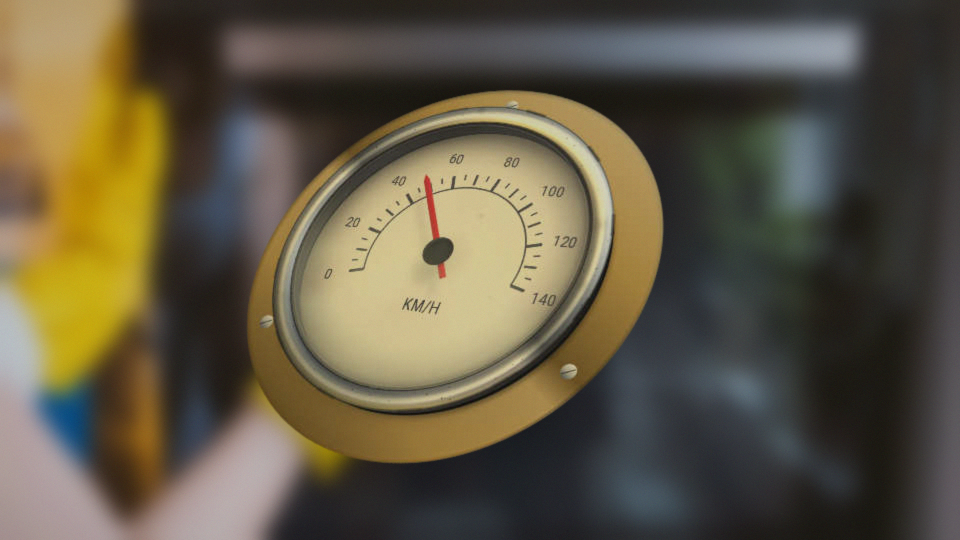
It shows 50km/h
